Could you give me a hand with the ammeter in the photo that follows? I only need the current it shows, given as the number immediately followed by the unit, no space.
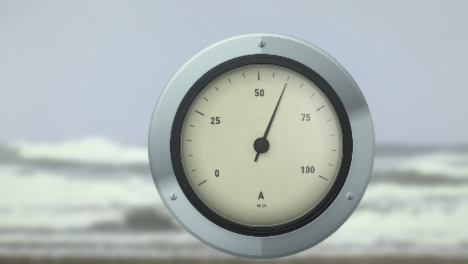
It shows 60A
